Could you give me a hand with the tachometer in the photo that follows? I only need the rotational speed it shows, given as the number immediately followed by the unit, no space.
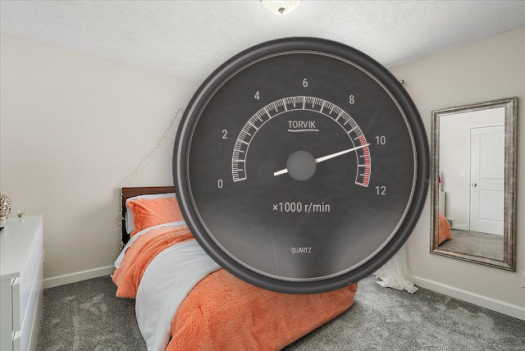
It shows 10000rpm
